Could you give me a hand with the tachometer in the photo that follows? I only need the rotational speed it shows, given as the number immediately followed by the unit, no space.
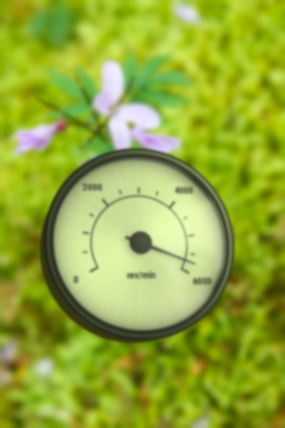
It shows 5750rpm
